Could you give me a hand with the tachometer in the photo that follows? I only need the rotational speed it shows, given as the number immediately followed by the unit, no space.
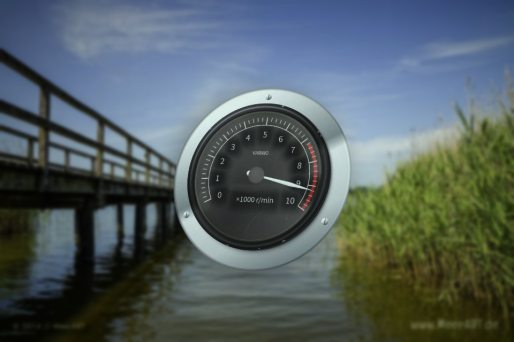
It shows 9200rpm
